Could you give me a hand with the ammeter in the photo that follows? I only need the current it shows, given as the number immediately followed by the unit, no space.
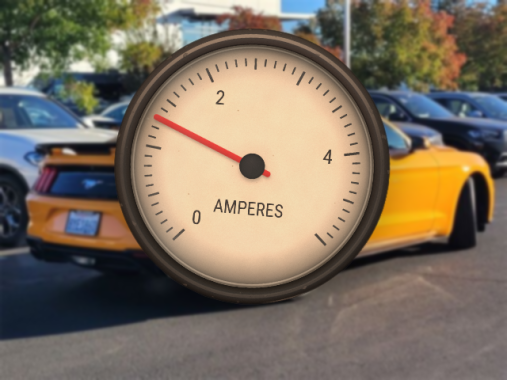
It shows 1.3A
